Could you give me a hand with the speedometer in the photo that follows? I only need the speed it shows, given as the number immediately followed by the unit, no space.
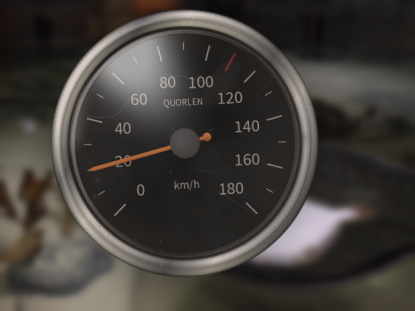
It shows 20km/h
